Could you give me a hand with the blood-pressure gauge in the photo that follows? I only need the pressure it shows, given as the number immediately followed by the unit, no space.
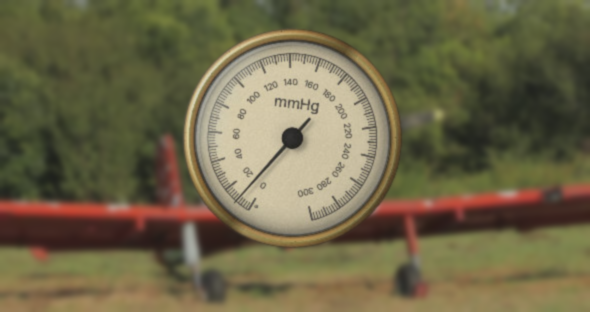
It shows 10mmHg
